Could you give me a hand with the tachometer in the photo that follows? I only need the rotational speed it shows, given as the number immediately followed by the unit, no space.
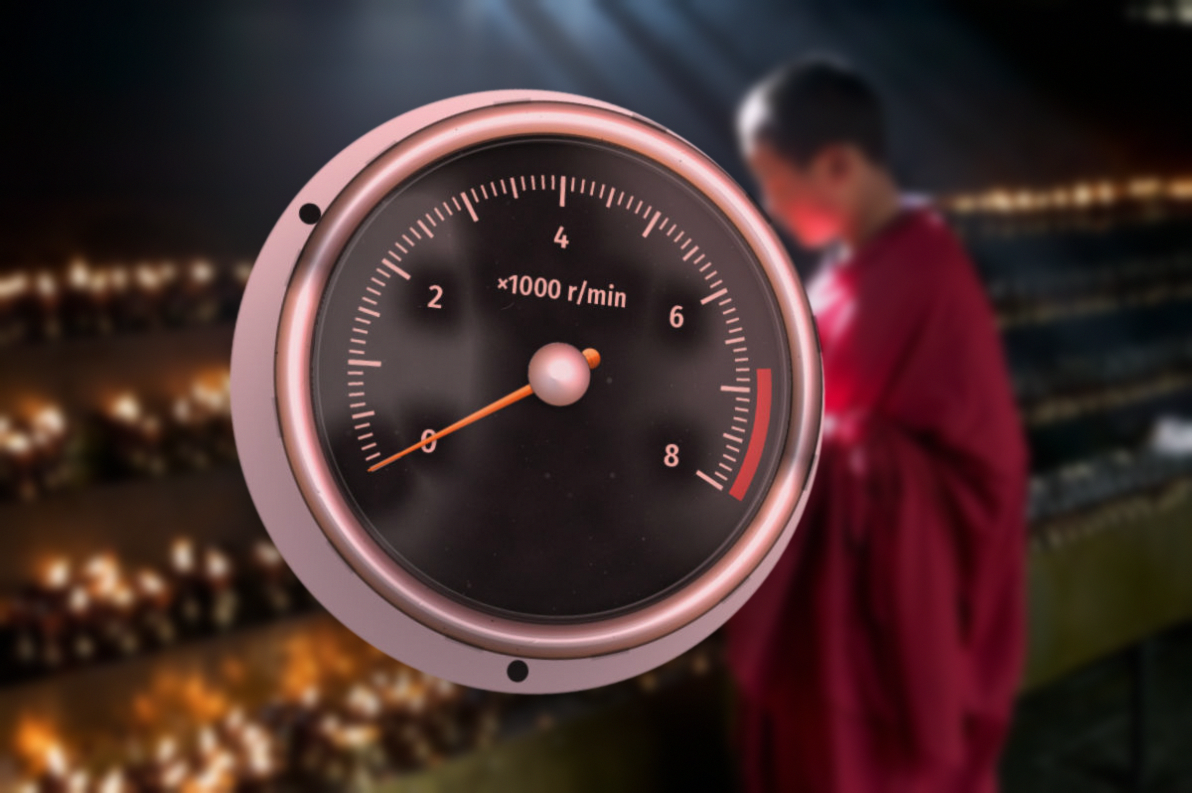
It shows 0rpm
